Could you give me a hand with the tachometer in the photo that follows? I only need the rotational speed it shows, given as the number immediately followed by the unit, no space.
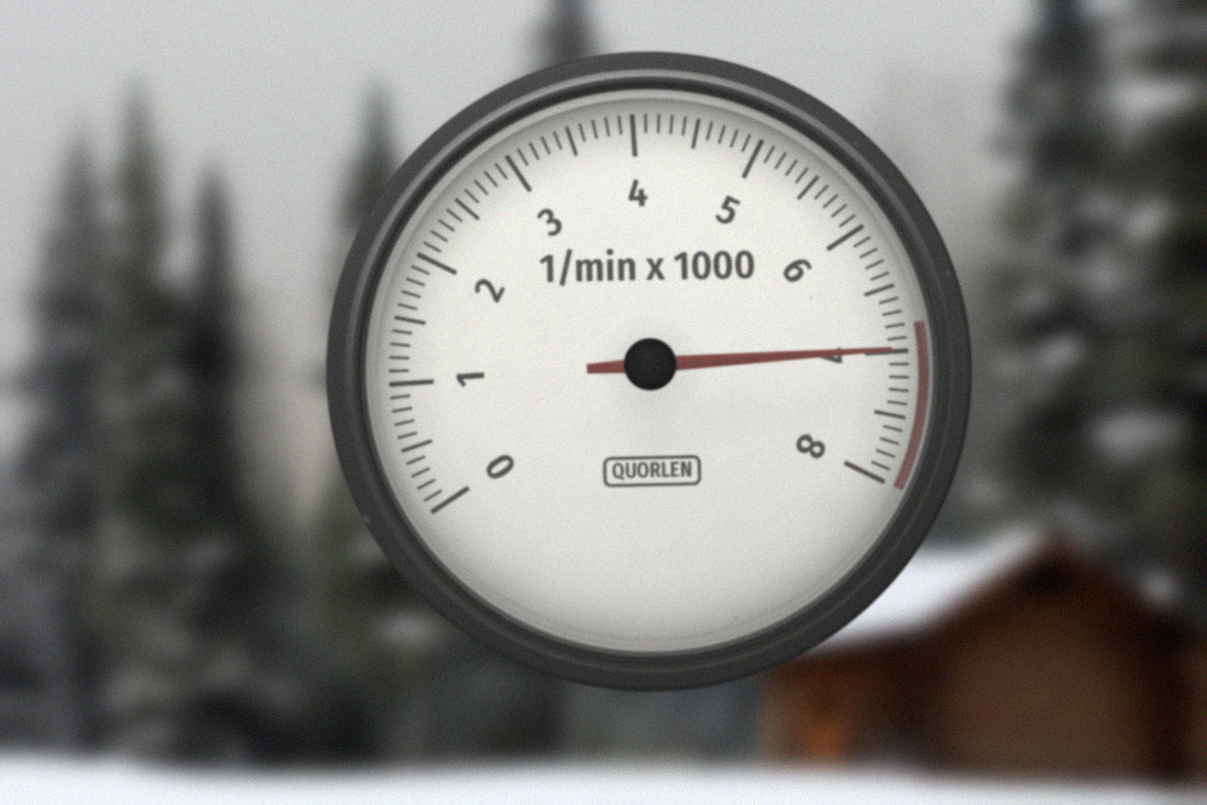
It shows 7000rpm
